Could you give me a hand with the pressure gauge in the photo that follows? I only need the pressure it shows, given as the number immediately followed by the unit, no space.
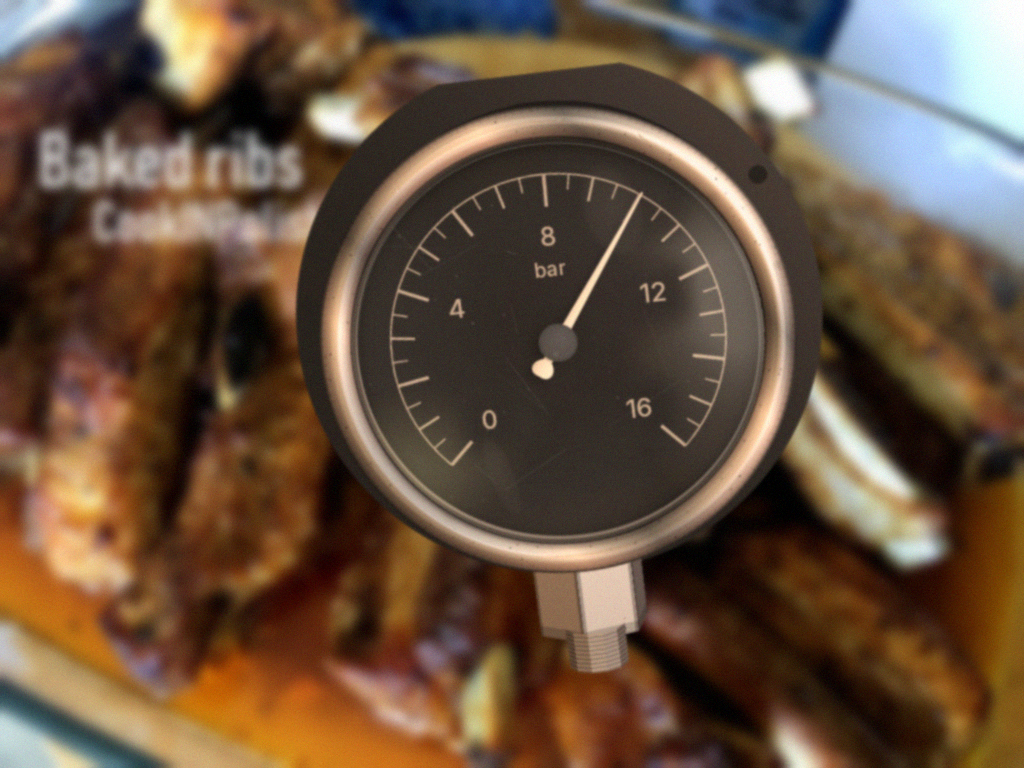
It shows 10bar
